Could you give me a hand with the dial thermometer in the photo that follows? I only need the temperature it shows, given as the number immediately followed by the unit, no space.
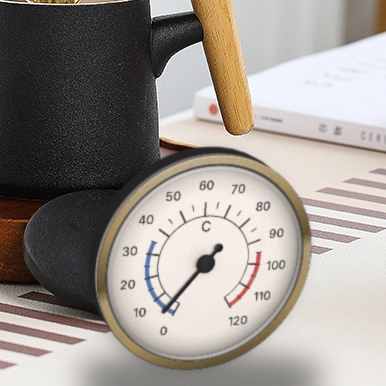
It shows 5°C
